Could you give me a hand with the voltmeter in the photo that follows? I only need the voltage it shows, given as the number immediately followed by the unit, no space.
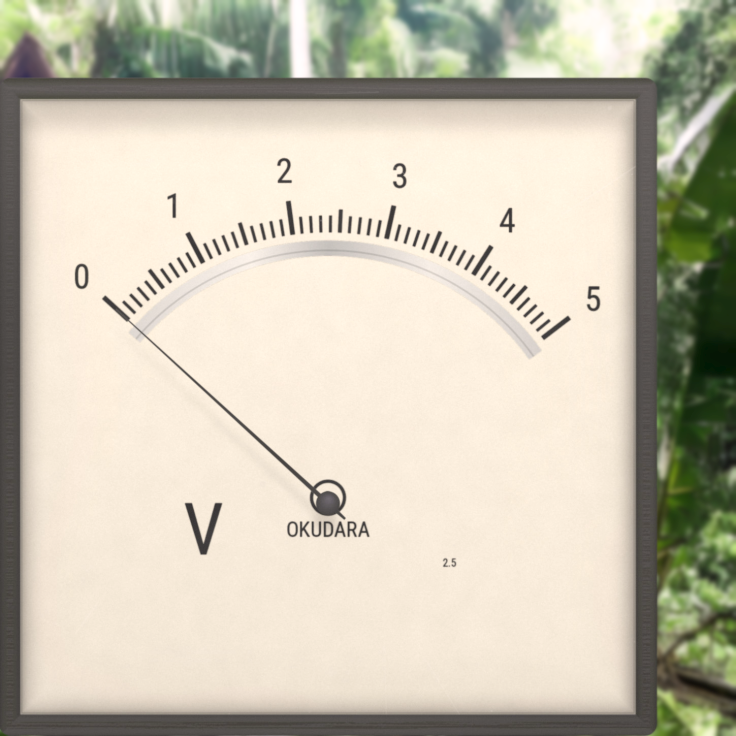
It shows 0V
